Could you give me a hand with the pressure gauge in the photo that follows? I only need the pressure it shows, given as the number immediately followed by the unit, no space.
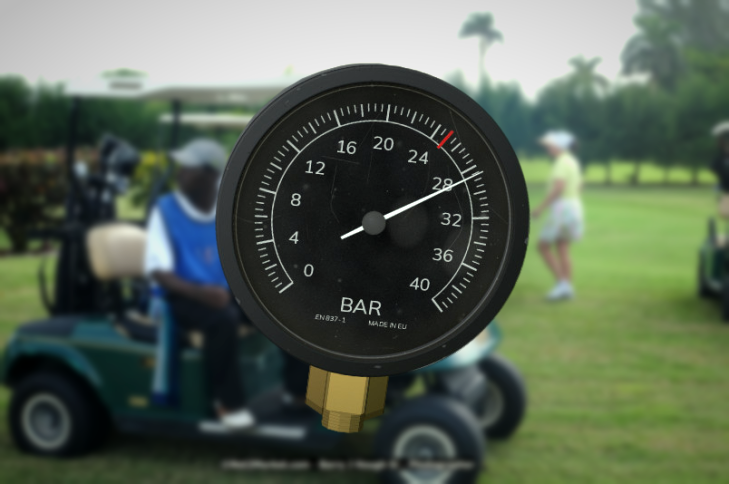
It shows 28.5bar
